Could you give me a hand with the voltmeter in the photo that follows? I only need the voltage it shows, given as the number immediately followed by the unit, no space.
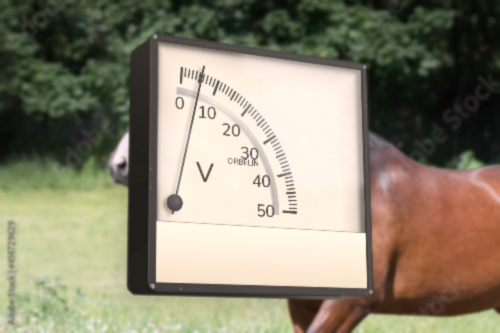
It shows 5V
